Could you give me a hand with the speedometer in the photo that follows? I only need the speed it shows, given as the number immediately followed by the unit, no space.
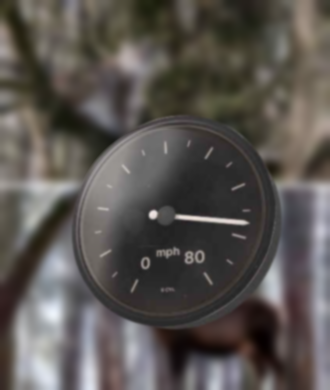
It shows 67.5mph
